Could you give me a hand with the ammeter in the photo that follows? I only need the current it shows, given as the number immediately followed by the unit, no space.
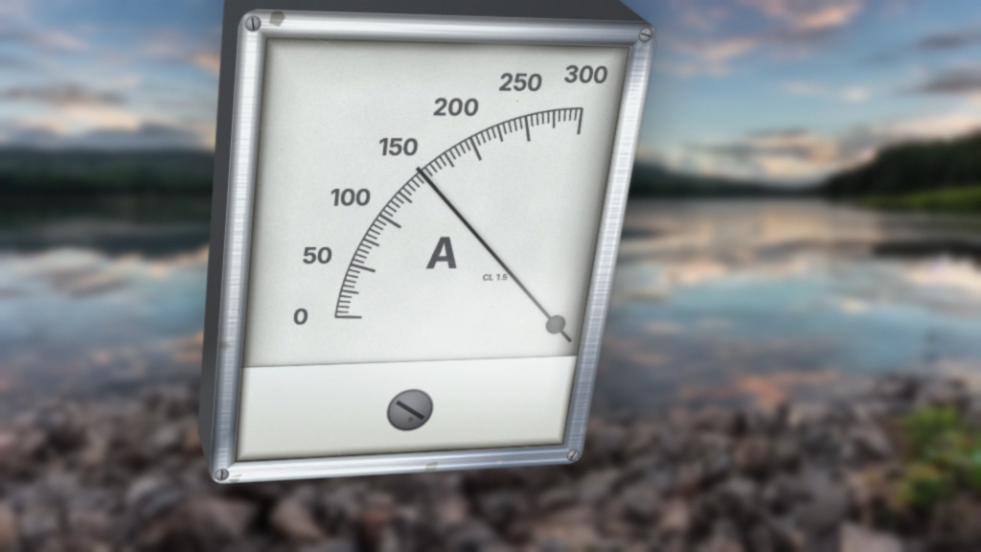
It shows 150A
